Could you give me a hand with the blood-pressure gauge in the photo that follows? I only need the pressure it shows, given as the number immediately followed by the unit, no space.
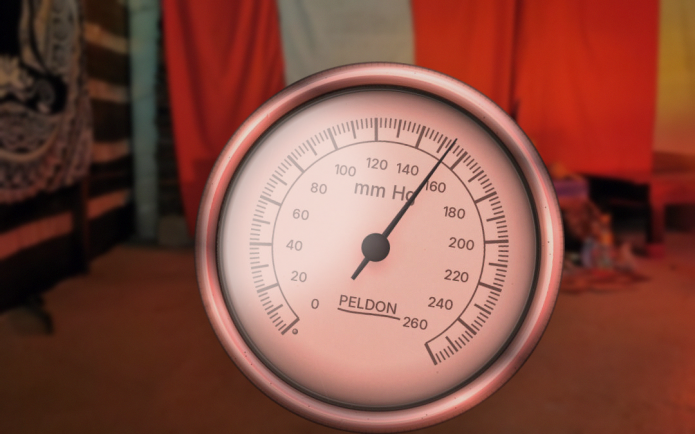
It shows 154mmHg
